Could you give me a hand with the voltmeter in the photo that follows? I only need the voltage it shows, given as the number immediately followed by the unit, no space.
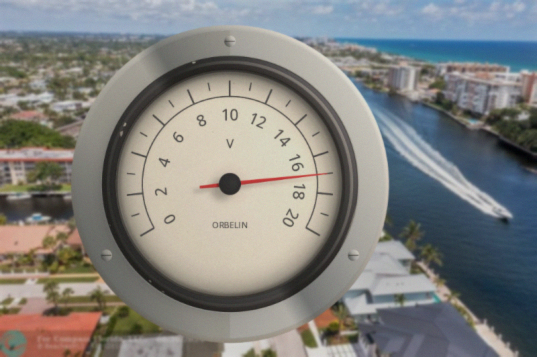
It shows 17V
